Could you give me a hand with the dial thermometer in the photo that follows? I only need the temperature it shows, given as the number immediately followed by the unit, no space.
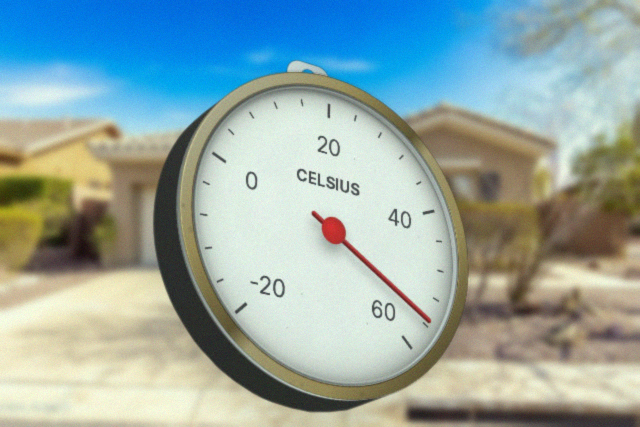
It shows 56°C
